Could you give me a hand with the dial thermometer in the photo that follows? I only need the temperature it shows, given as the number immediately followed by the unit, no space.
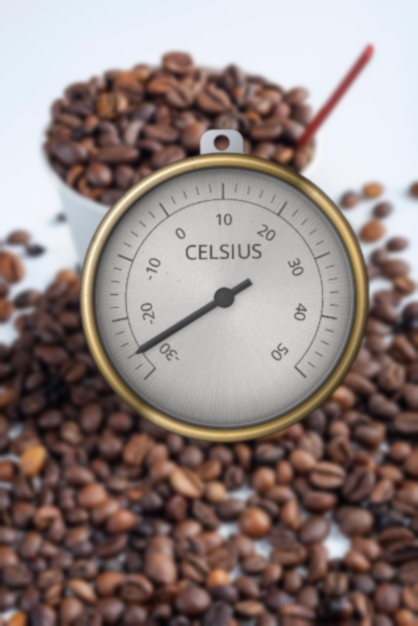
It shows -26°C
